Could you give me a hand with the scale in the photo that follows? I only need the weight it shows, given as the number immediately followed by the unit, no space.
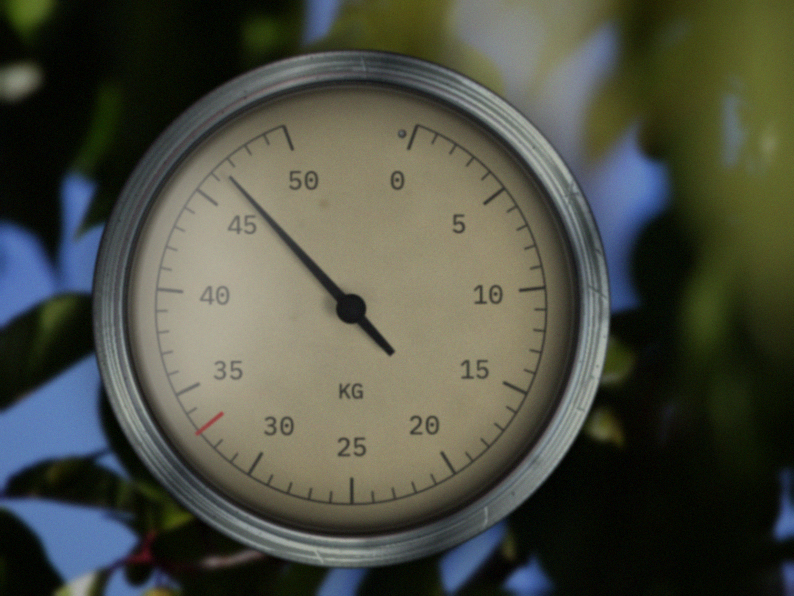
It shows 46.5kg
